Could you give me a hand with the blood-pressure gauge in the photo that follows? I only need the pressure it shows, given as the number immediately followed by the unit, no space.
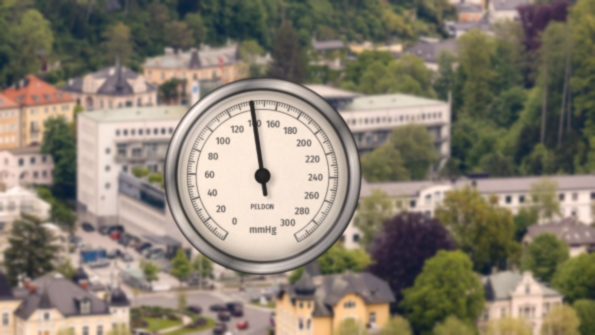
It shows 140mmHg
